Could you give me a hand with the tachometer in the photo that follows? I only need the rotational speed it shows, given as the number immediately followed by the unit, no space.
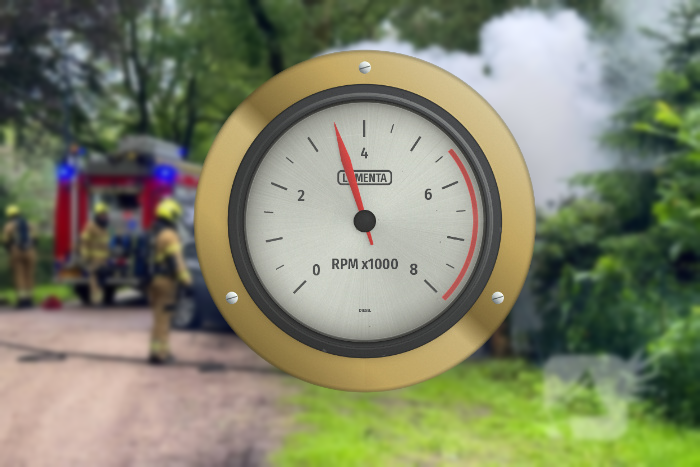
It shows 3500rpm
